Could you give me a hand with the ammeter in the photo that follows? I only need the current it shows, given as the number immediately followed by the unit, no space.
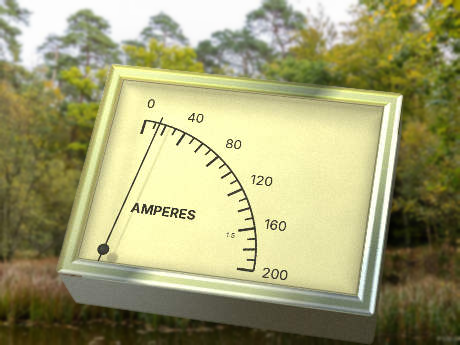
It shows 15A
